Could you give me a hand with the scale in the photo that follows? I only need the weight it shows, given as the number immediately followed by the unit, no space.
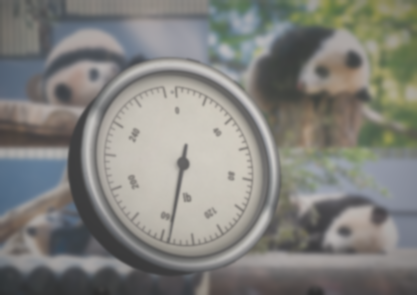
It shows 156lb
